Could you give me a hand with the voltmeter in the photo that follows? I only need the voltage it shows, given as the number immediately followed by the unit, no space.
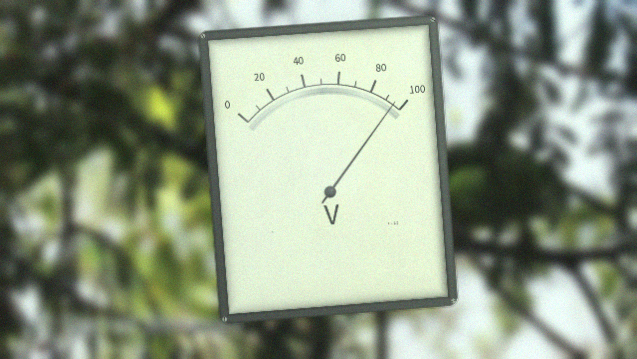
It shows 95V
